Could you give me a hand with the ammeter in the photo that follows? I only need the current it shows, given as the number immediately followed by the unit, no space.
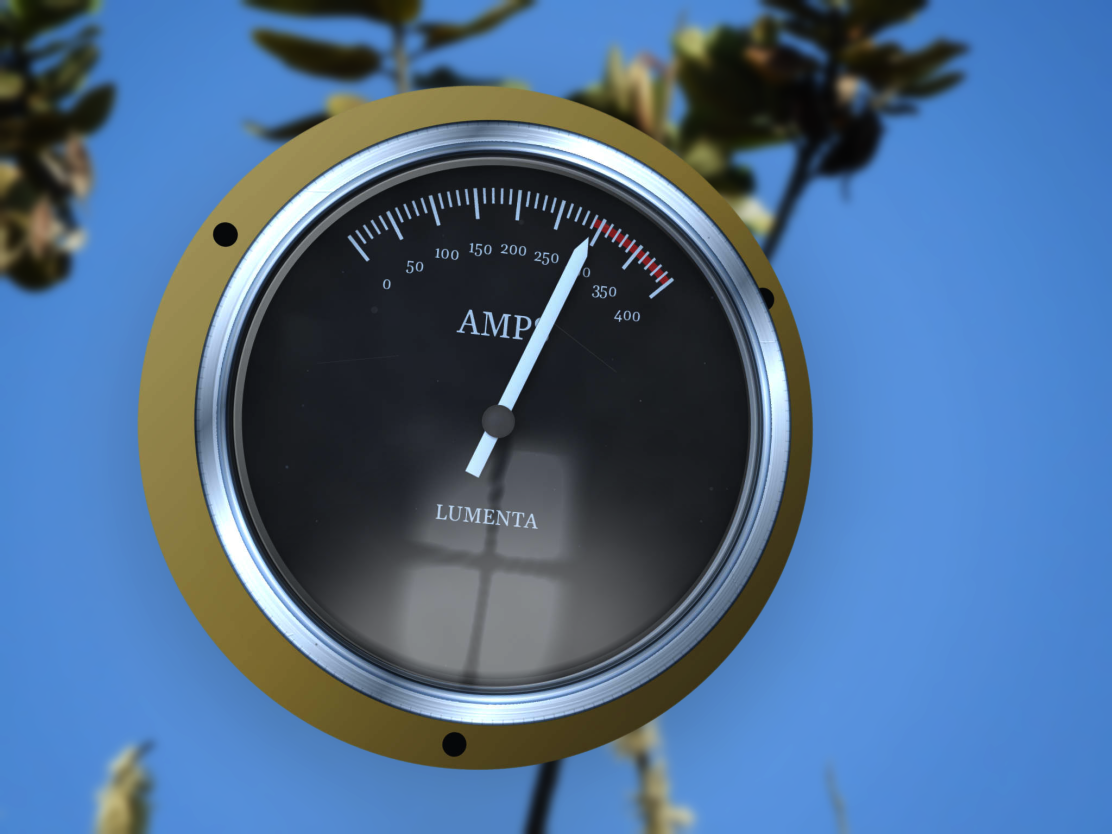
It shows 290A
